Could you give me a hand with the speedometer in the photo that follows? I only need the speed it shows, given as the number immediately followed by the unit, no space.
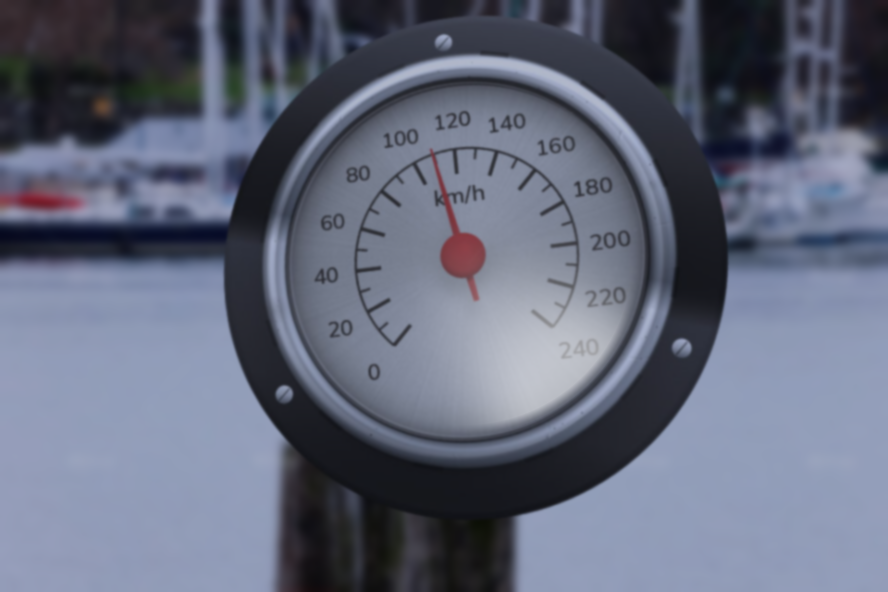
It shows 110km/h
